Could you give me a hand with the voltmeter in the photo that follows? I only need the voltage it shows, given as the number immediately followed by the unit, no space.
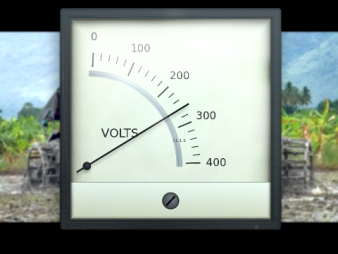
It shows 260V
